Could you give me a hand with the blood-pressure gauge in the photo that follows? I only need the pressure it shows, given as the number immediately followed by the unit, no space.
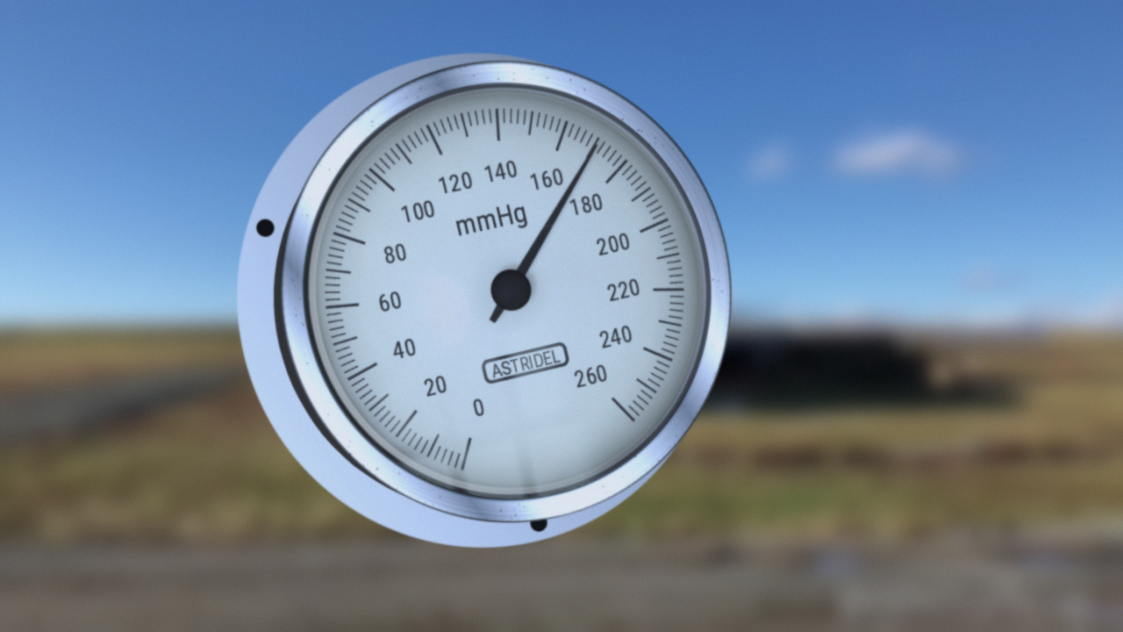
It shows 170mmHg
